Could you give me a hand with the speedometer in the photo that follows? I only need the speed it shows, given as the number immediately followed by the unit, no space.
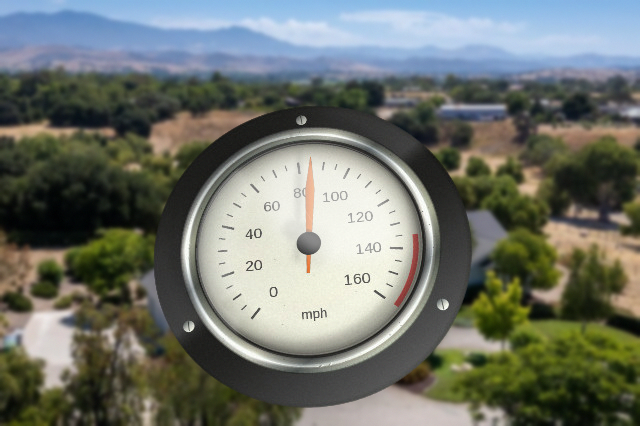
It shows 85mph
